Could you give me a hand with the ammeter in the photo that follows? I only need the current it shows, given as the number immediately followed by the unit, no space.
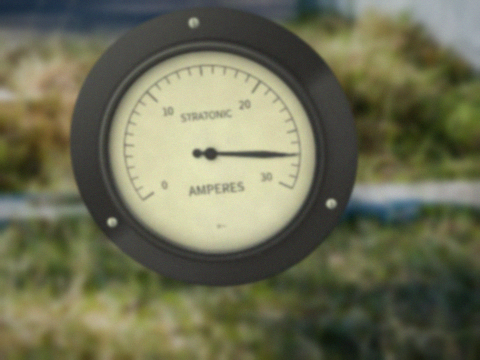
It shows 27A
